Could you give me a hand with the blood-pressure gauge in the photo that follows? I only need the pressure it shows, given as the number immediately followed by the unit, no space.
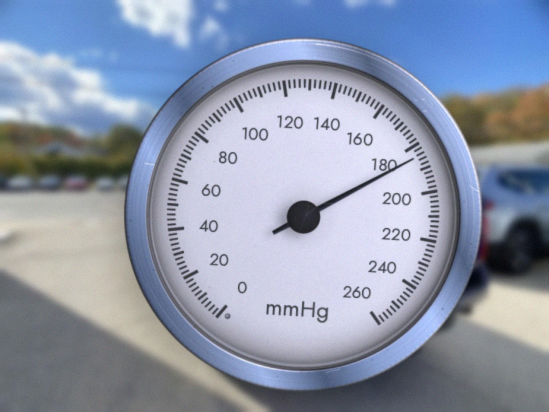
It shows 184mmHg
